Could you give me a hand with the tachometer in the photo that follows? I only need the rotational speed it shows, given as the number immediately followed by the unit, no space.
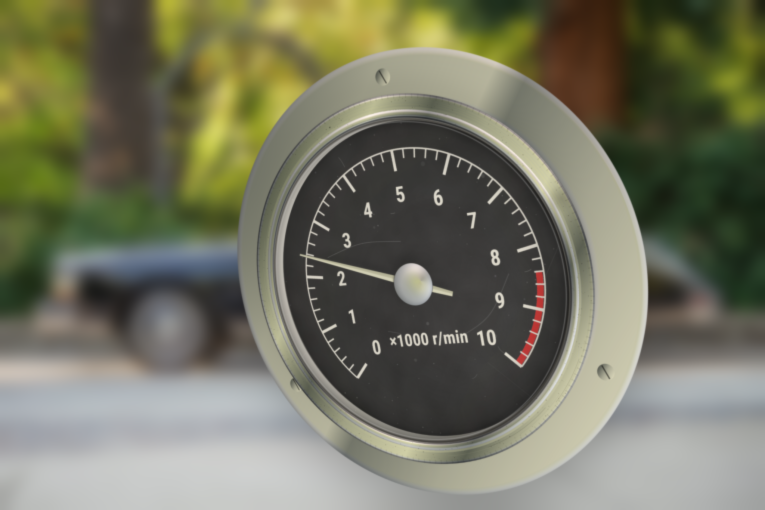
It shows 2400rpm
